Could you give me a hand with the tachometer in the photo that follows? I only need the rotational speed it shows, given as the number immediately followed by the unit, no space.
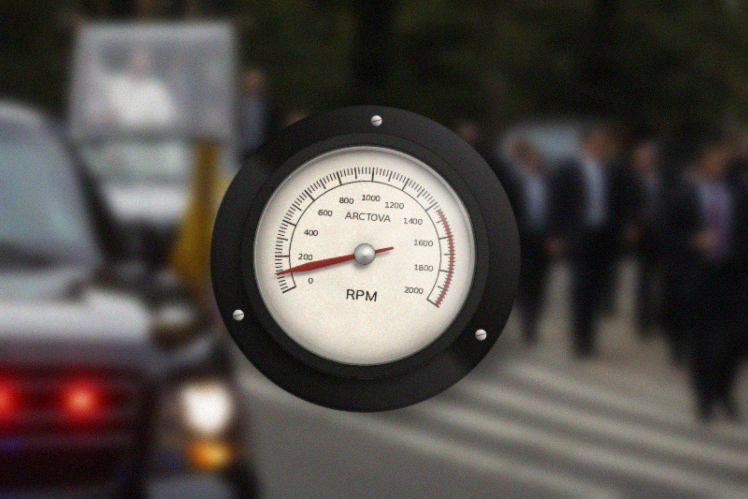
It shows 100rpm
